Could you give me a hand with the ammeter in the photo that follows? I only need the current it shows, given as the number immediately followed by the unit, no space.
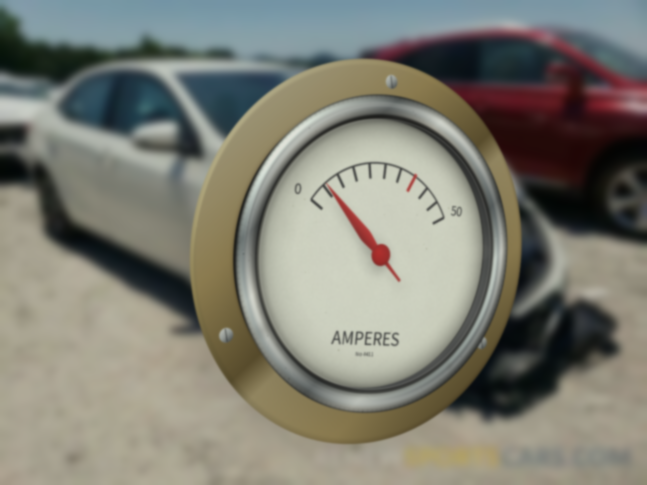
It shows 5A
